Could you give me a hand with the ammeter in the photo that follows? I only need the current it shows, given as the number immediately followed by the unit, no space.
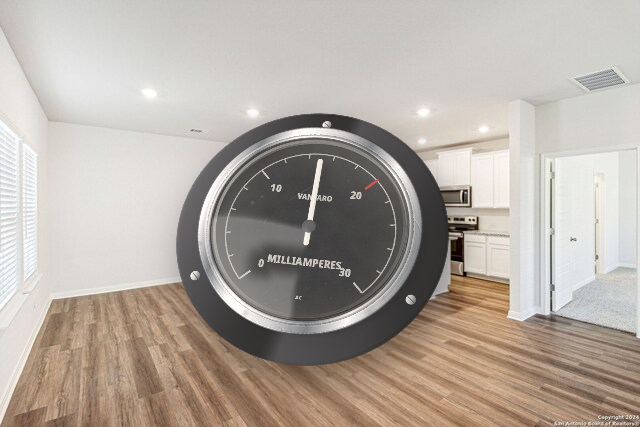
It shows 15mA
